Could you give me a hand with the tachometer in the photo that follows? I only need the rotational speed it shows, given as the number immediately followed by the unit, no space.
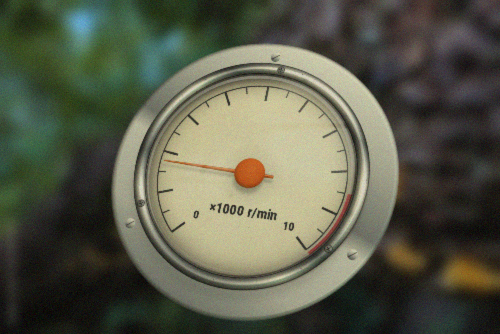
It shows 1750rpm
